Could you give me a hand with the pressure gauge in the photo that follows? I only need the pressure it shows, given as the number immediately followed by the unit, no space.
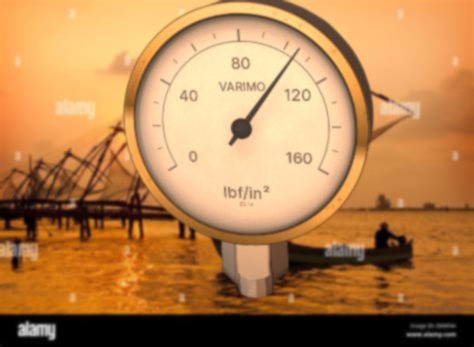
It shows 105psi
